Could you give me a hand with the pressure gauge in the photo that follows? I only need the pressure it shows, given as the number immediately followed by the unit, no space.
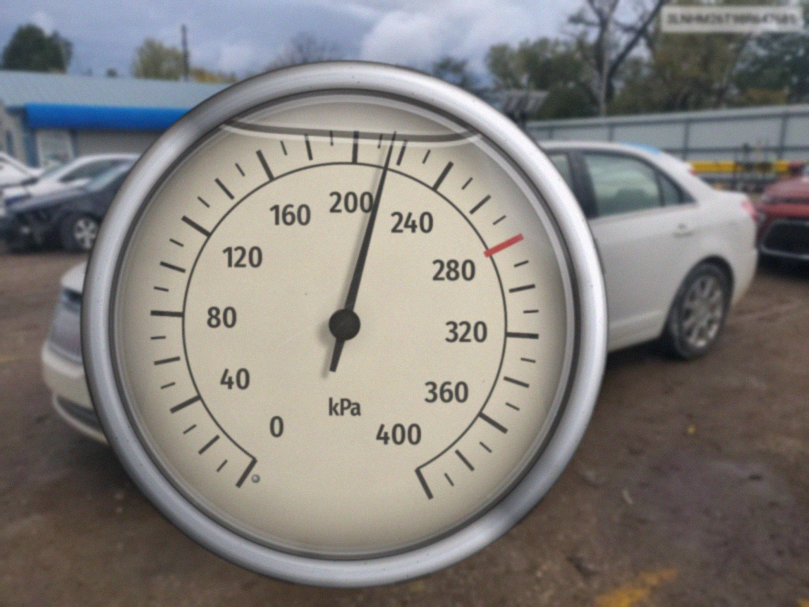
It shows 215kPa
